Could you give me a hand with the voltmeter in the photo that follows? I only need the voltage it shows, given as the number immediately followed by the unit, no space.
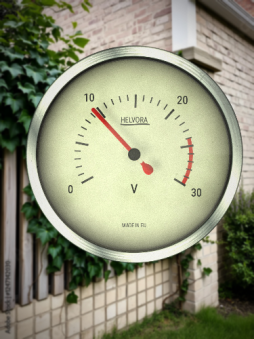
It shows 9.5V
